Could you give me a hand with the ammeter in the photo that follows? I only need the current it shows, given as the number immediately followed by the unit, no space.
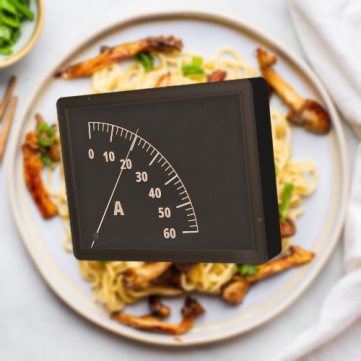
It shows 20A
